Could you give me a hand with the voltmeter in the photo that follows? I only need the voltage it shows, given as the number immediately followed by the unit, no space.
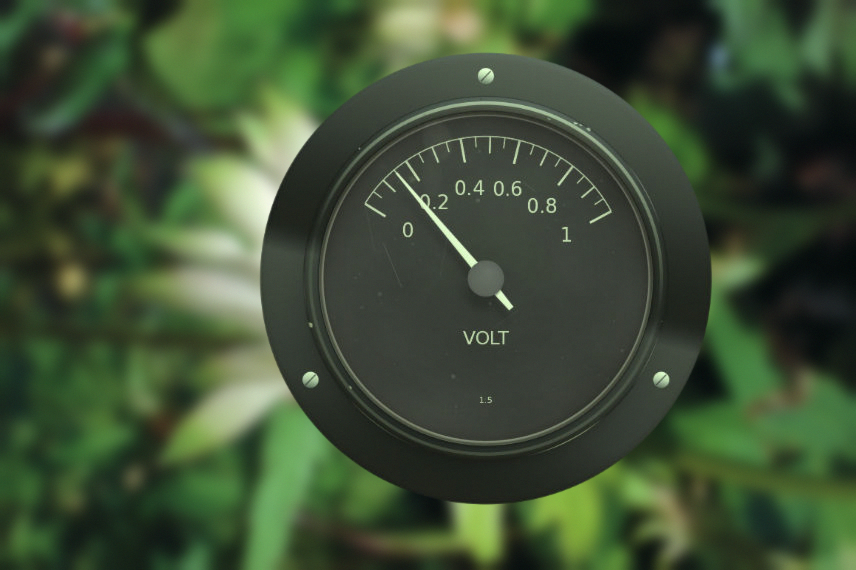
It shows 0.15V
